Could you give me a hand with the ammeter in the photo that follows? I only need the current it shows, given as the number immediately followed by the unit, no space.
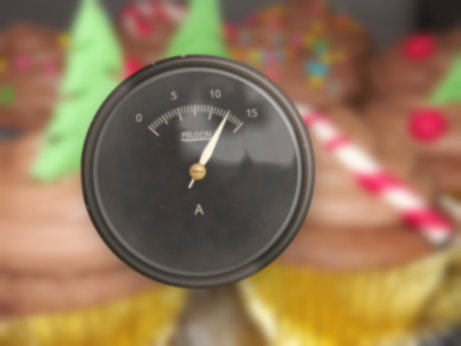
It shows 12.5A
